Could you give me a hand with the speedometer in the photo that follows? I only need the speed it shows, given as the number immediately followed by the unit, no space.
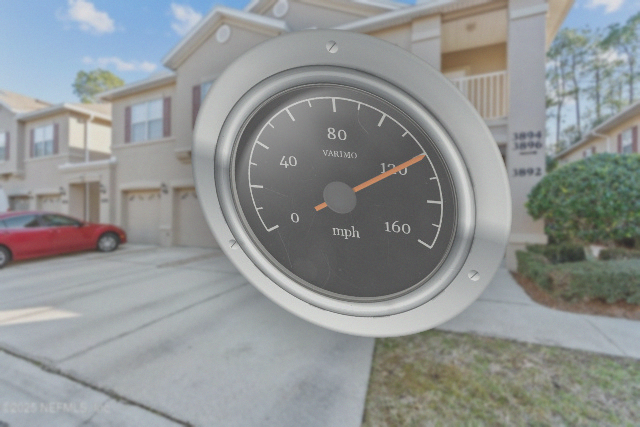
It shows 120mph
